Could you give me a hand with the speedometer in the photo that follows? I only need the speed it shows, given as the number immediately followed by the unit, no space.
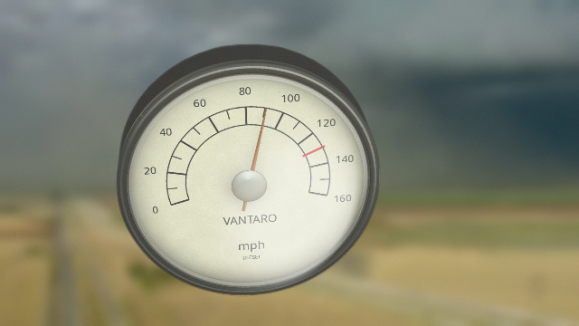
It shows 90mph
